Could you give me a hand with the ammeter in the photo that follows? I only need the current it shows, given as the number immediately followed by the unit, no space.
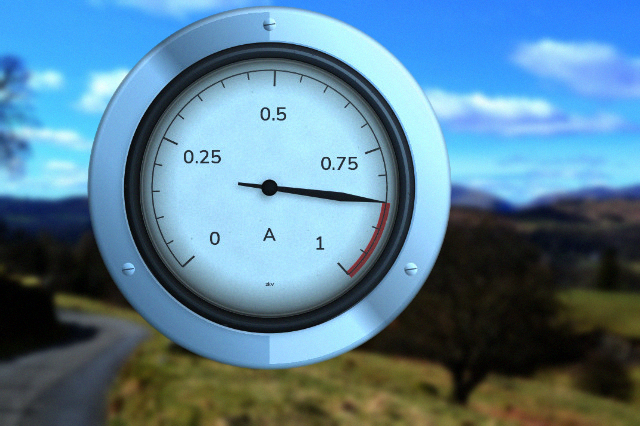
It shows 0.85A
